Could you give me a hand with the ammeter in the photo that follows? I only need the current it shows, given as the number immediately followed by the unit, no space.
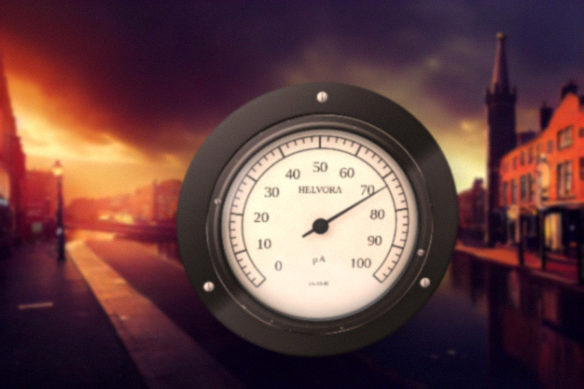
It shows 72µA
